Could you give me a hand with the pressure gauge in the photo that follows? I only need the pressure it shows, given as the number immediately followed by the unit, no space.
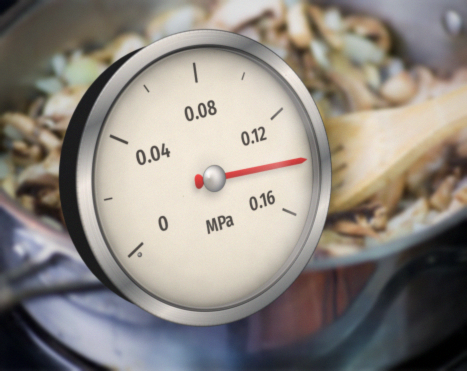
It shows 0.14MPa
